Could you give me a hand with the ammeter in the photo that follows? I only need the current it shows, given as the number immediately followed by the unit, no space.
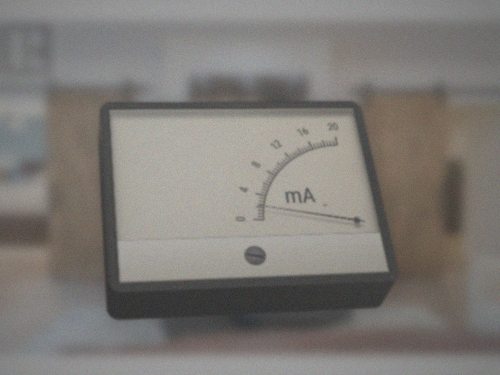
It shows 2mA
